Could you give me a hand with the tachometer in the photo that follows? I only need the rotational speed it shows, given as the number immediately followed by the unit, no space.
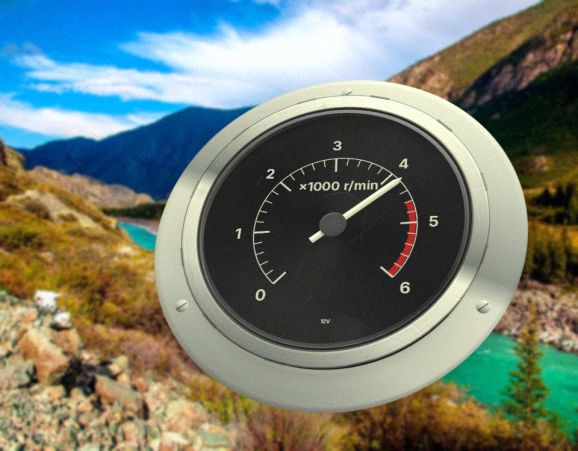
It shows 4200rpm
